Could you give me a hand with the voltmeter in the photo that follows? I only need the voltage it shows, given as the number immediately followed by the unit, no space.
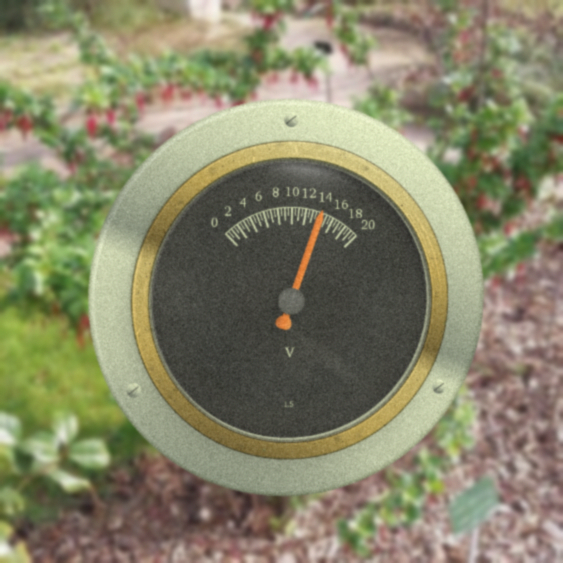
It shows 14V
